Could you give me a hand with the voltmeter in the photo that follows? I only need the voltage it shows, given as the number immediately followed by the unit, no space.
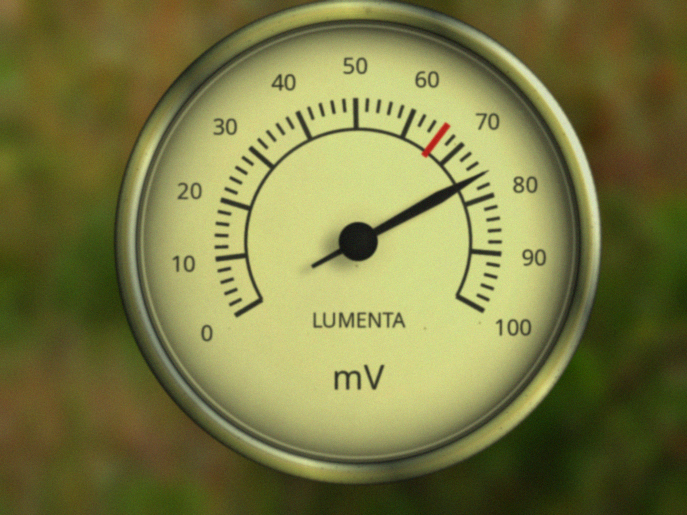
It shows 76mV
